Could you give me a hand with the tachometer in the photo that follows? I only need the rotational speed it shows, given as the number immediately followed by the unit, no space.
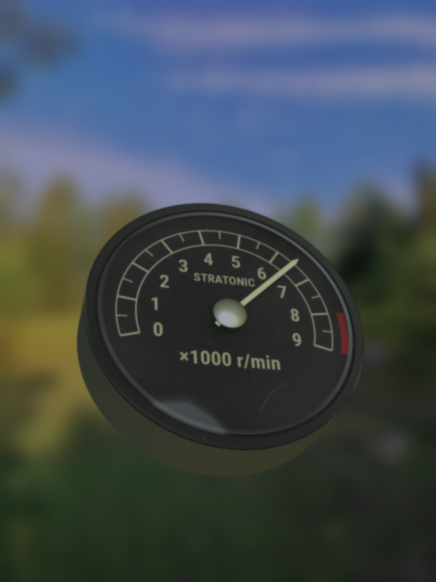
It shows 6500rpm
